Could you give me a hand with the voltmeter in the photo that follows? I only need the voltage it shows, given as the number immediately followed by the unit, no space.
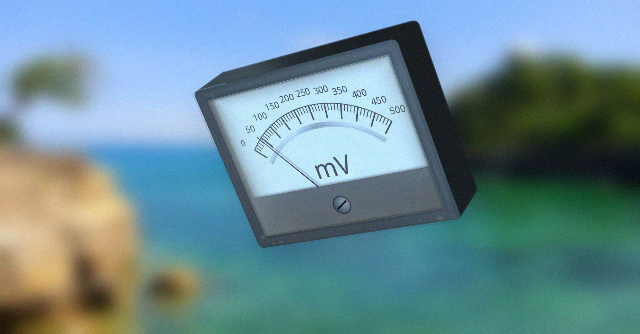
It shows 50mV
